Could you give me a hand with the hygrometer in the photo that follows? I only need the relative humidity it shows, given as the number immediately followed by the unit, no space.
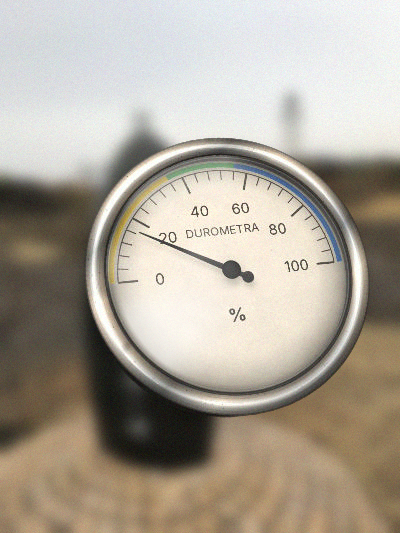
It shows 16%
